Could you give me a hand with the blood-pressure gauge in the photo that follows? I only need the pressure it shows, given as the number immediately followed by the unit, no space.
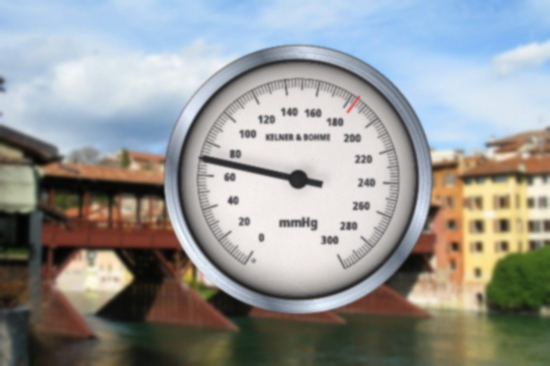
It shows 70mmHg
